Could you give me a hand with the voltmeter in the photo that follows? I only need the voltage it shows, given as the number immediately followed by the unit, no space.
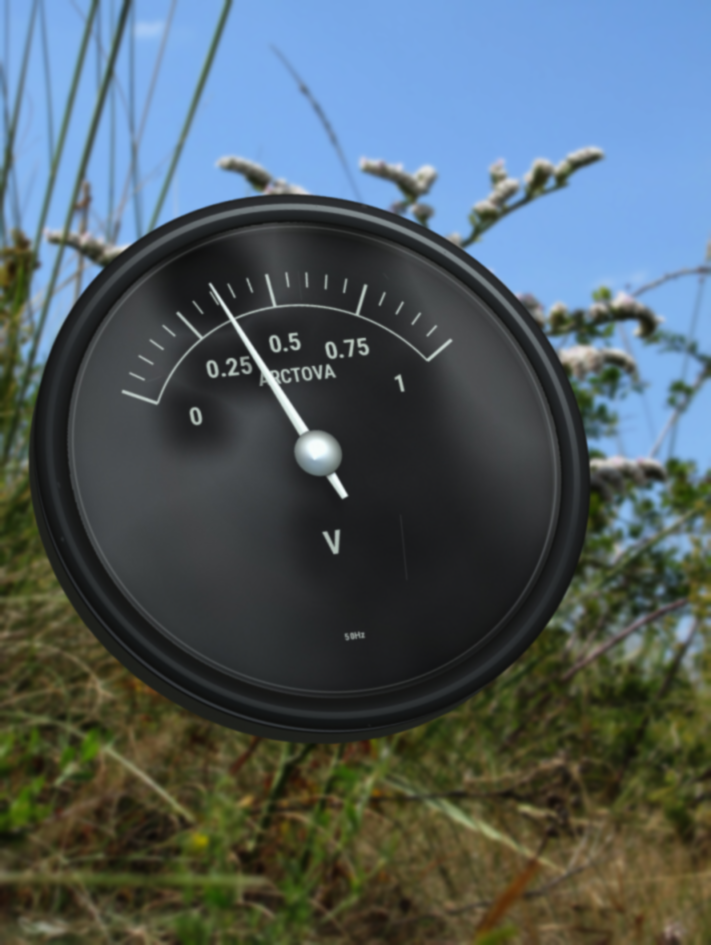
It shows 0.35V
